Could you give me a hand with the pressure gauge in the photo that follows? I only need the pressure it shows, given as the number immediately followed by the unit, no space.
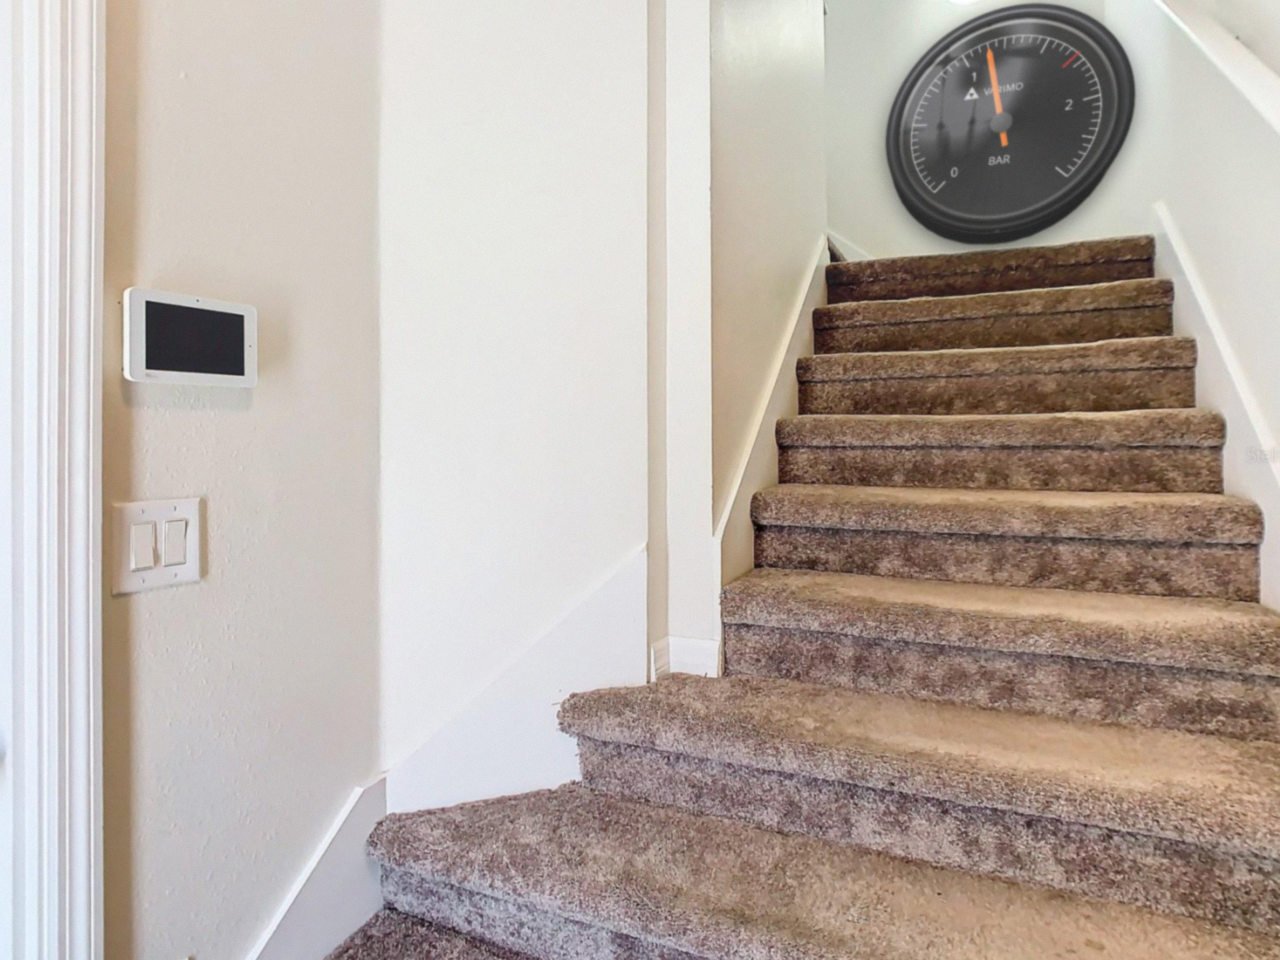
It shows 1.15bar
